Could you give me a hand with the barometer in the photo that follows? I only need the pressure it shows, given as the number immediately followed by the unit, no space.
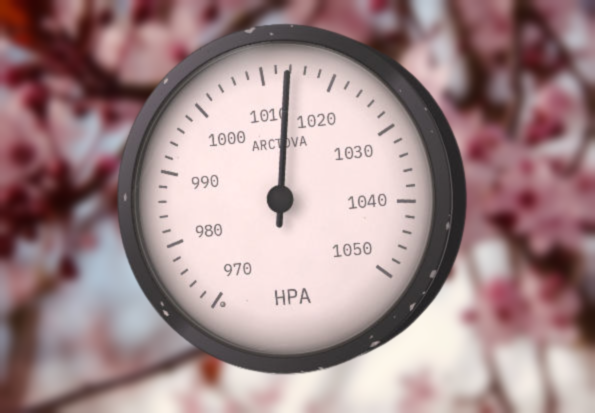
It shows 1014hPa
